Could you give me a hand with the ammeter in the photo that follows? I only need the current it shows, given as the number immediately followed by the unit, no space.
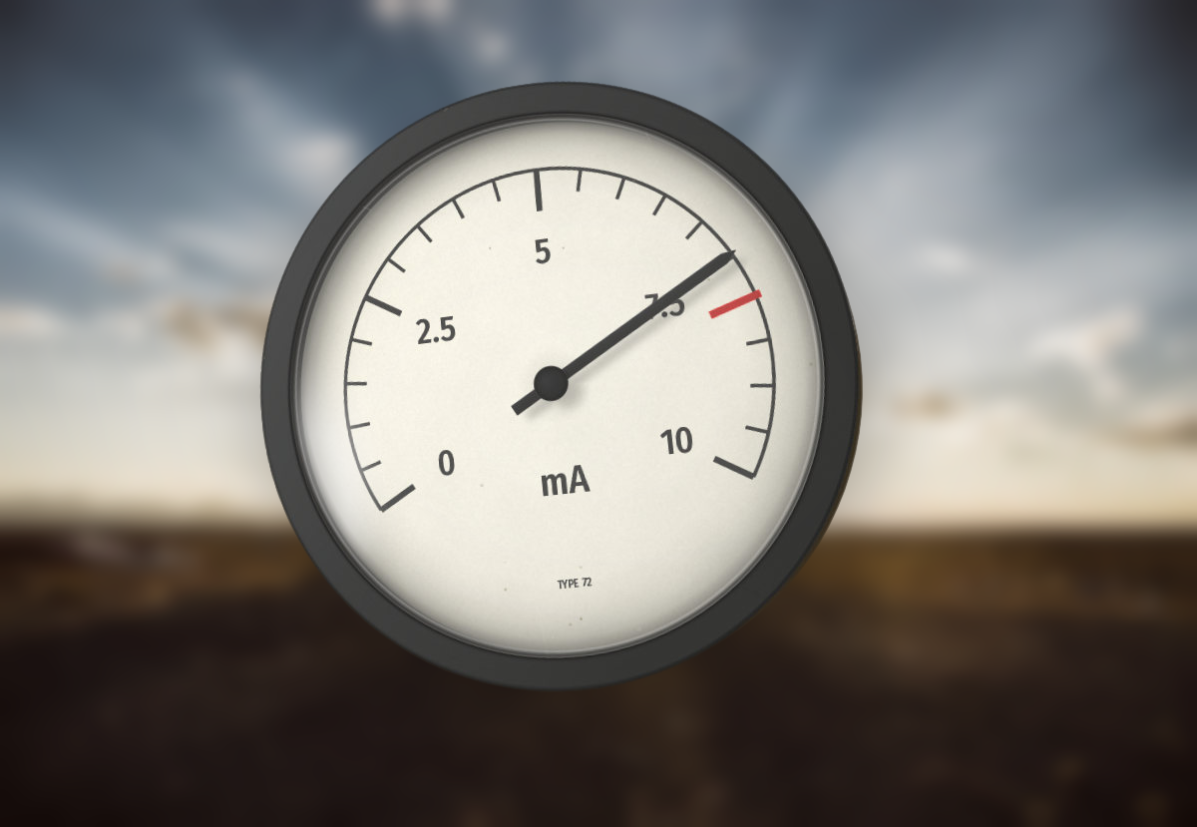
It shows 7.5mA
